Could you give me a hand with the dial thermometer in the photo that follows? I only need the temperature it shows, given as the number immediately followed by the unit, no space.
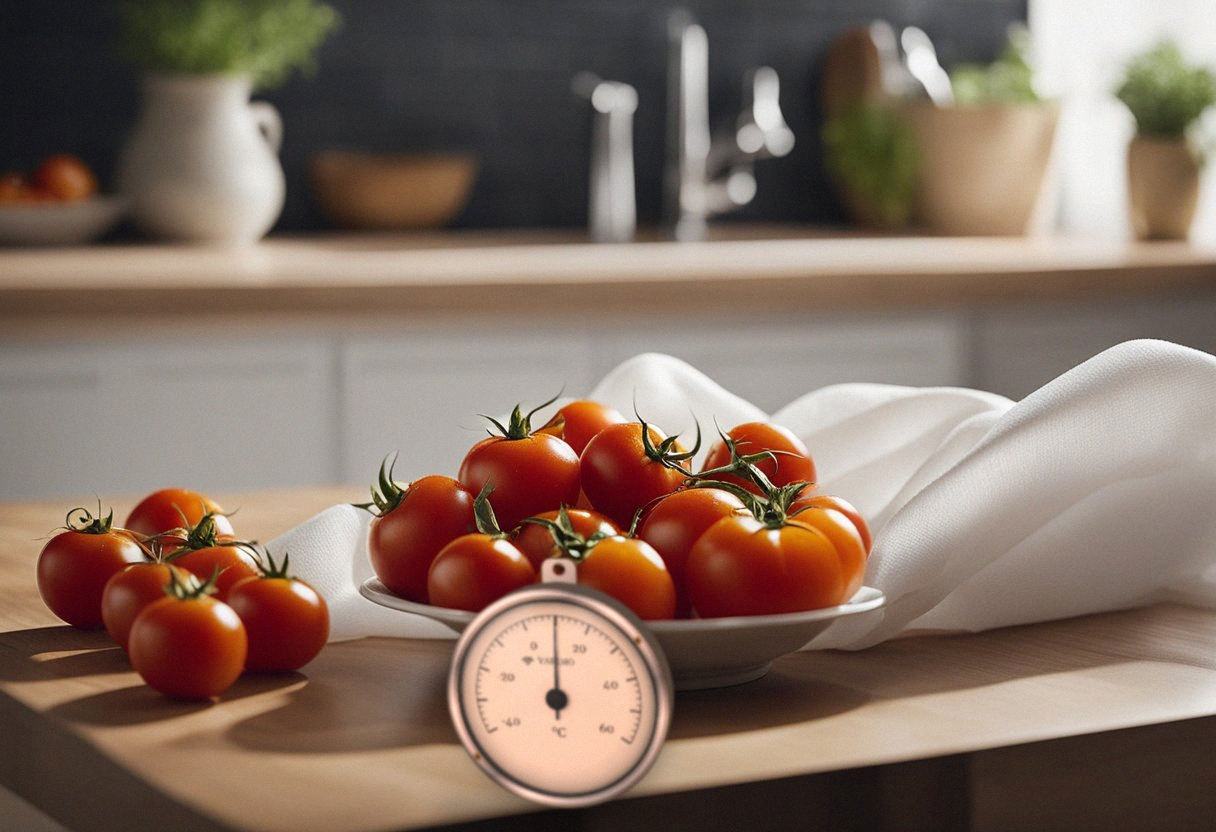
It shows 10°C
